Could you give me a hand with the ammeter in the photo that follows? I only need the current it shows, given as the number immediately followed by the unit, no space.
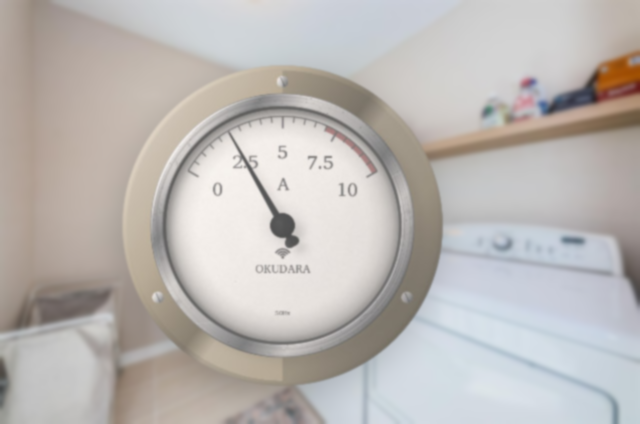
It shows 2.5A
